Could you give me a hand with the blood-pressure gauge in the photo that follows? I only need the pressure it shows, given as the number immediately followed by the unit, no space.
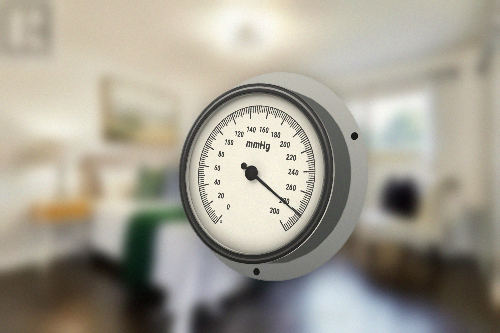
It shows 280mmHg
